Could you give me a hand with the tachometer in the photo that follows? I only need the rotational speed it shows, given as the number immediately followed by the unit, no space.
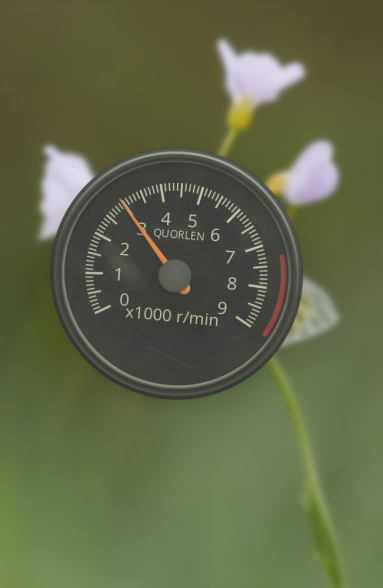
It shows 3000rpm
